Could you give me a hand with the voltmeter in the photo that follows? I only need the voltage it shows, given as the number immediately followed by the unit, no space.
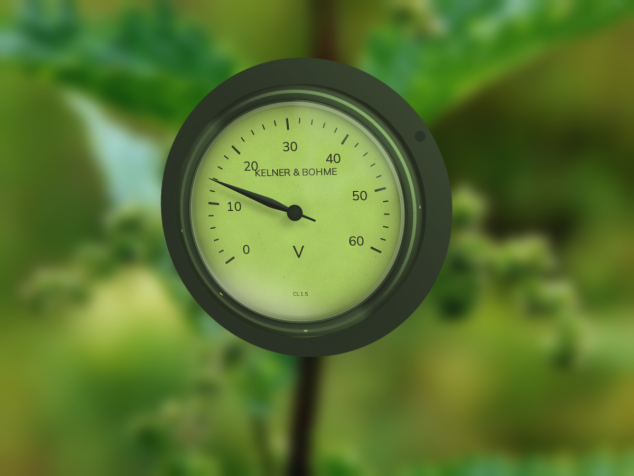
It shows 14V
